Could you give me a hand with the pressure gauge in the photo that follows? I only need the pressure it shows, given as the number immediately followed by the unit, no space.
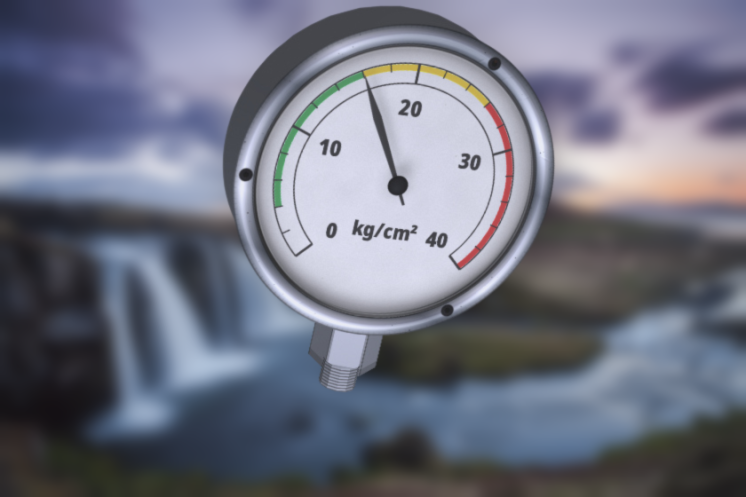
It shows 16kg/cm²
